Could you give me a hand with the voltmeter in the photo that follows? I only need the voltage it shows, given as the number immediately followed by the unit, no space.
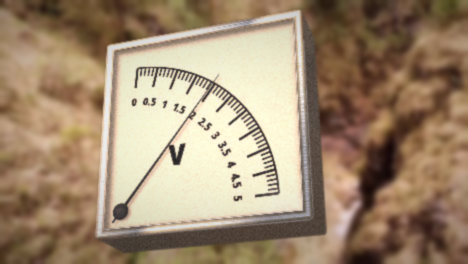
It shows 2V
